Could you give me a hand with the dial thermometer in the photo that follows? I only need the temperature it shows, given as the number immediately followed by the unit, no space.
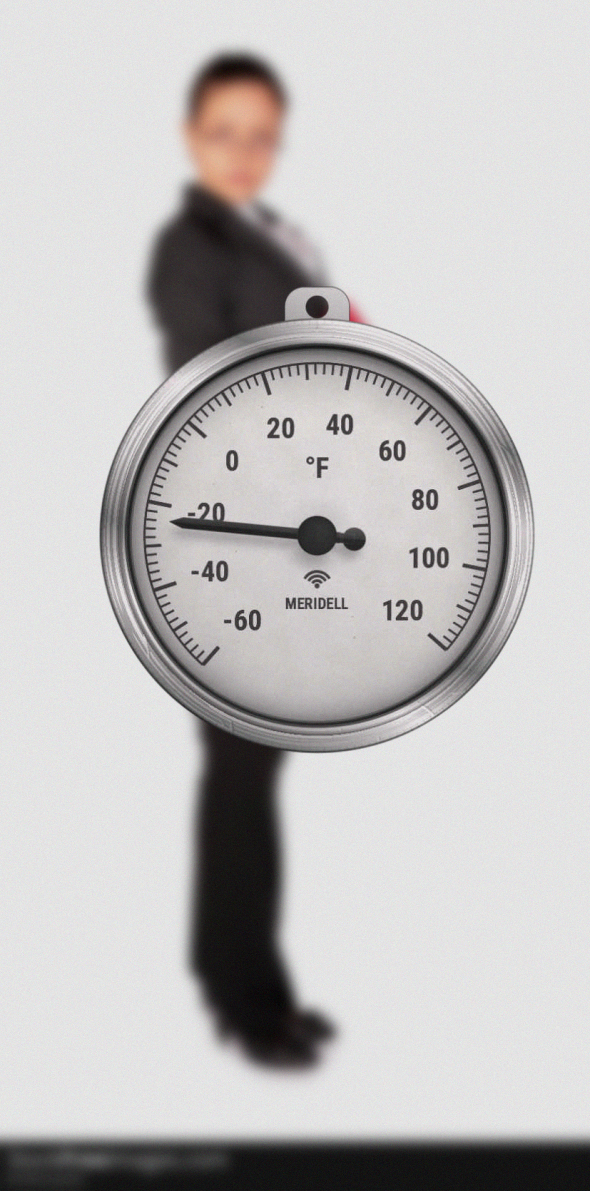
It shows -24°F
